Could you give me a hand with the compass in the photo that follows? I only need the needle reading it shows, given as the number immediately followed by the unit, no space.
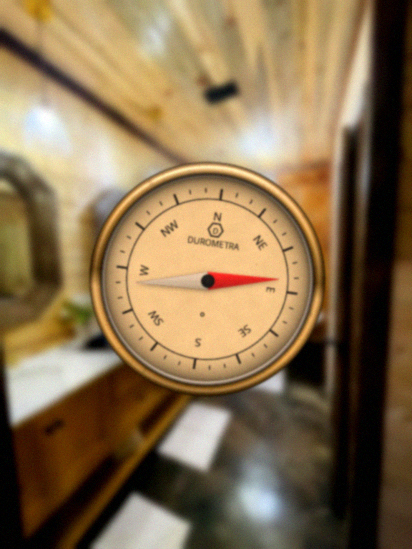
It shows 80°
